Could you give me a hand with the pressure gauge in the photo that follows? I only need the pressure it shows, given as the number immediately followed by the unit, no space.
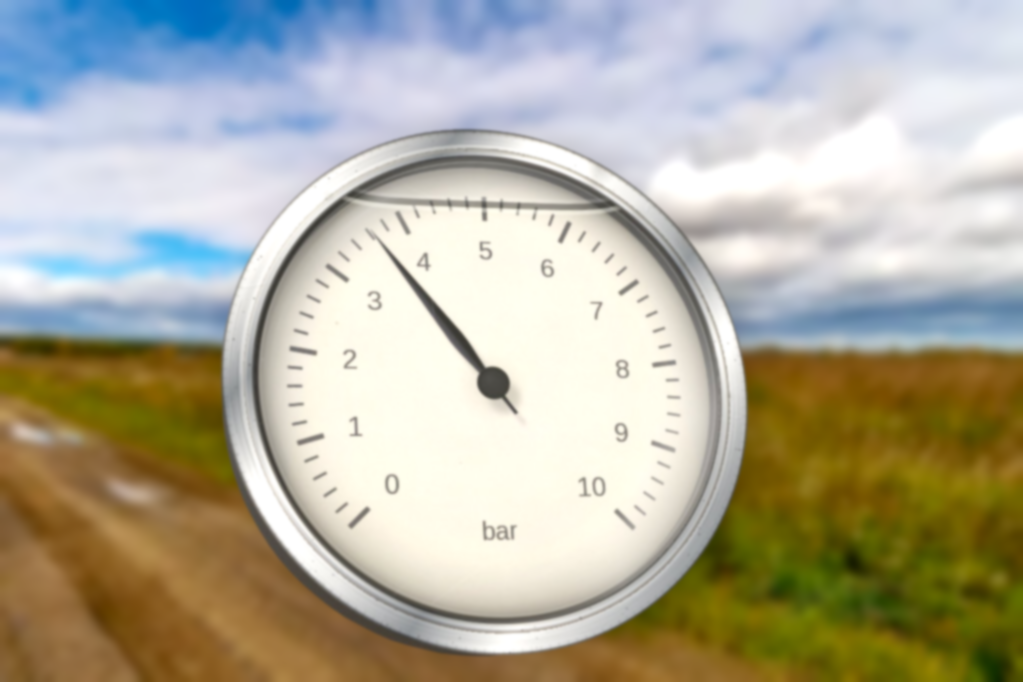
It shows 3.6bar
